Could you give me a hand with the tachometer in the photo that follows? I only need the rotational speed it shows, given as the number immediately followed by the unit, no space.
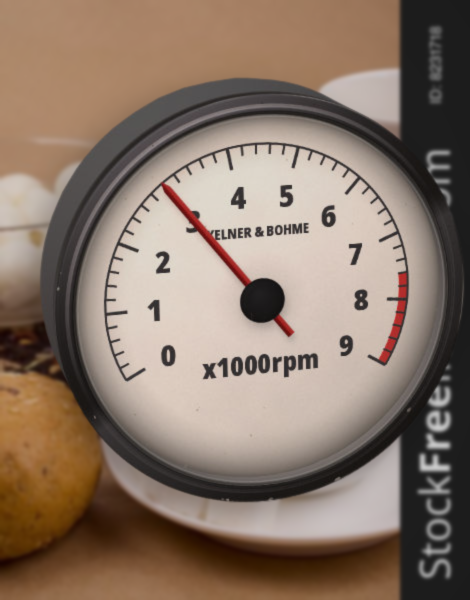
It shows 3000rpm
